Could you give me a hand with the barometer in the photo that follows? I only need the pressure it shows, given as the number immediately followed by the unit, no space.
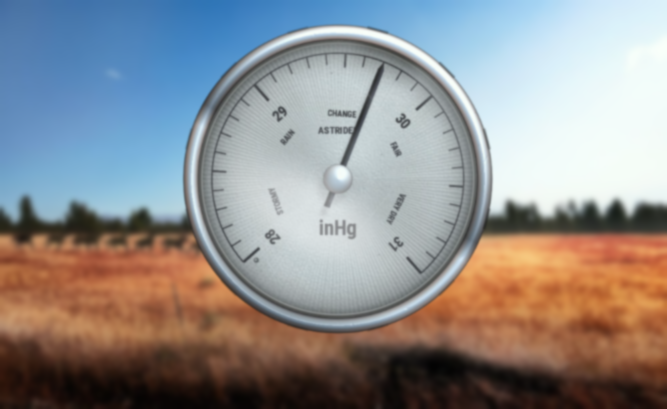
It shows 29.7inHg
